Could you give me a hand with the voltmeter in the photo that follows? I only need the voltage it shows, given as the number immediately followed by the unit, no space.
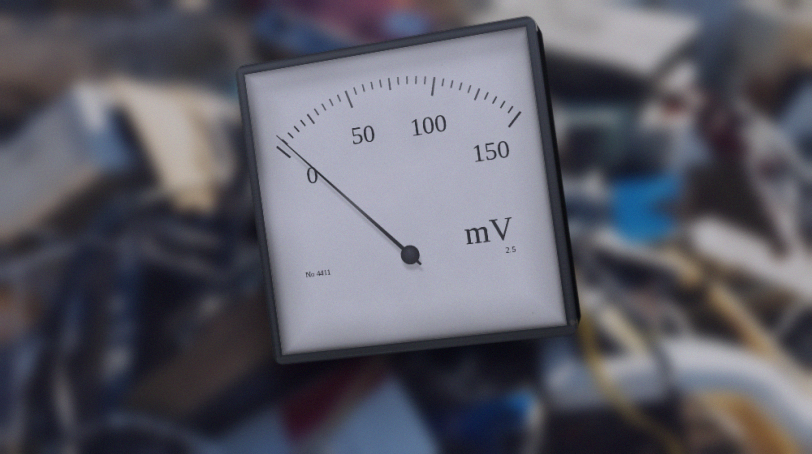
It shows 5mV
